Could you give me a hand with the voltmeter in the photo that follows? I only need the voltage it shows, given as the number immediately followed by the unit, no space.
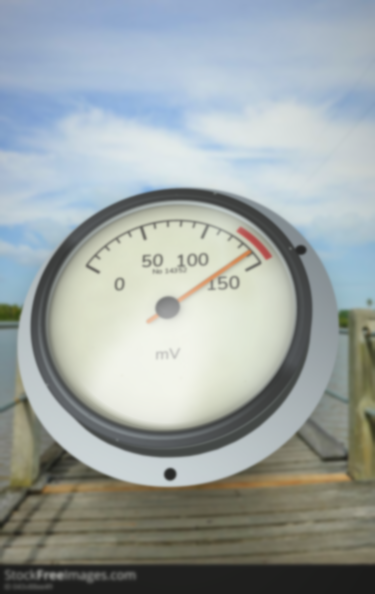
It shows 140mV
